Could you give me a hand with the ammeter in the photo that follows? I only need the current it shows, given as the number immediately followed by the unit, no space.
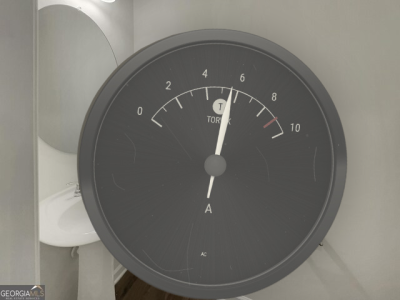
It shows 5.5A
